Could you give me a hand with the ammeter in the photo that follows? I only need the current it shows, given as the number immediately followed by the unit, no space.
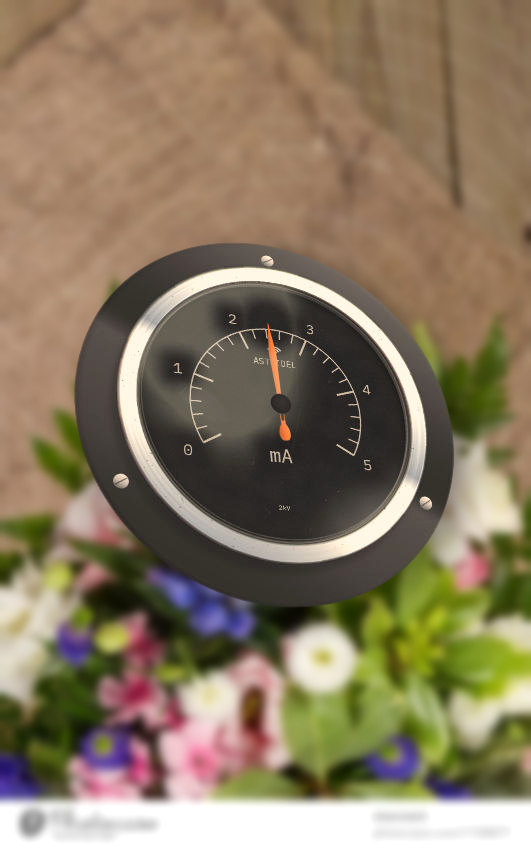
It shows 2.4mA
